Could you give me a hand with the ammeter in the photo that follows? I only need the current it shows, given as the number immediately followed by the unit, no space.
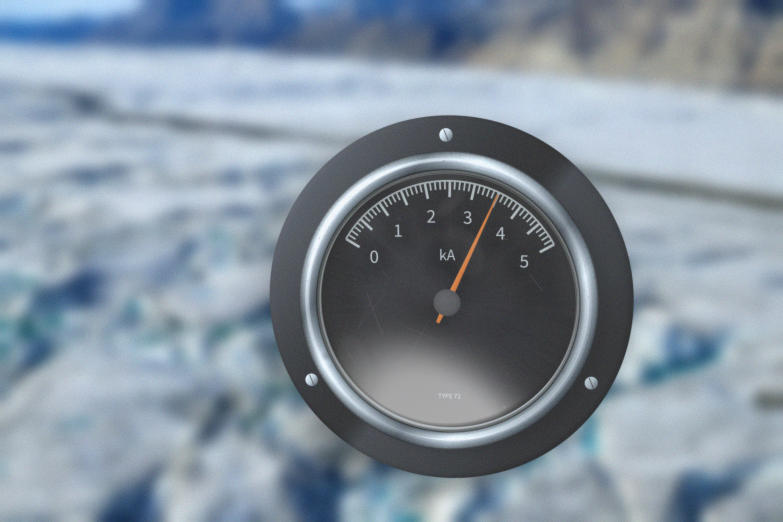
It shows 3.5kA
